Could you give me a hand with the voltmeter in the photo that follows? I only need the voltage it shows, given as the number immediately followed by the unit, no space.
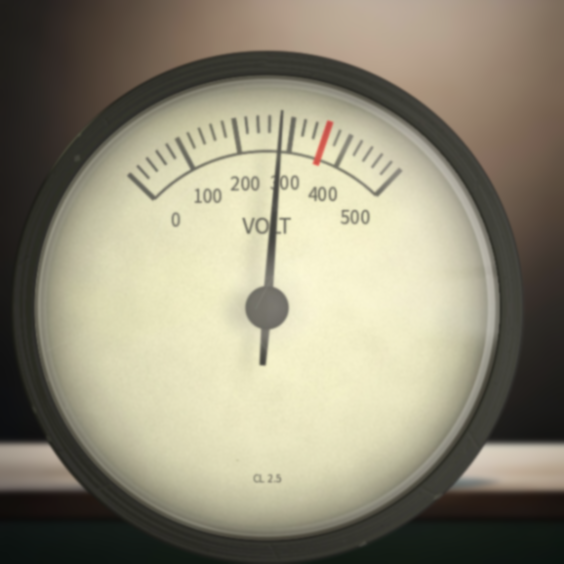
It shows 280V
